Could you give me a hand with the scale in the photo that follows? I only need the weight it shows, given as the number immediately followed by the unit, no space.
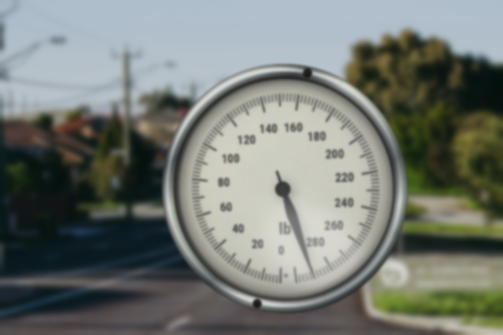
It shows 290lb
